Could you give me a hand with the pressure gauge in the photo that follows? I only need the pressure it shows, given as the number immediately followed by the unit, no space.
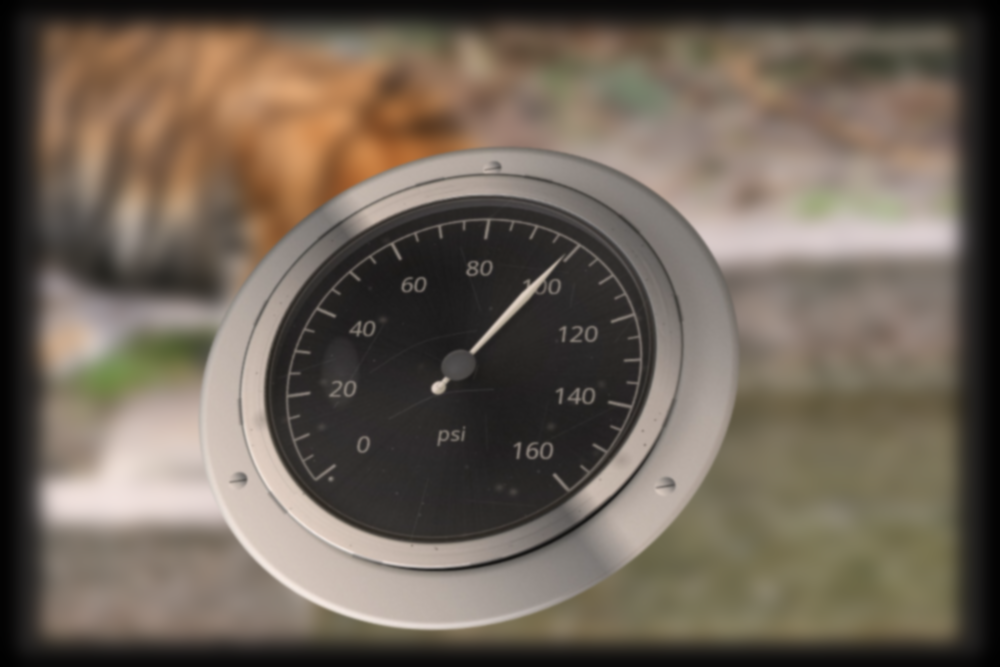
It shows 100psi
